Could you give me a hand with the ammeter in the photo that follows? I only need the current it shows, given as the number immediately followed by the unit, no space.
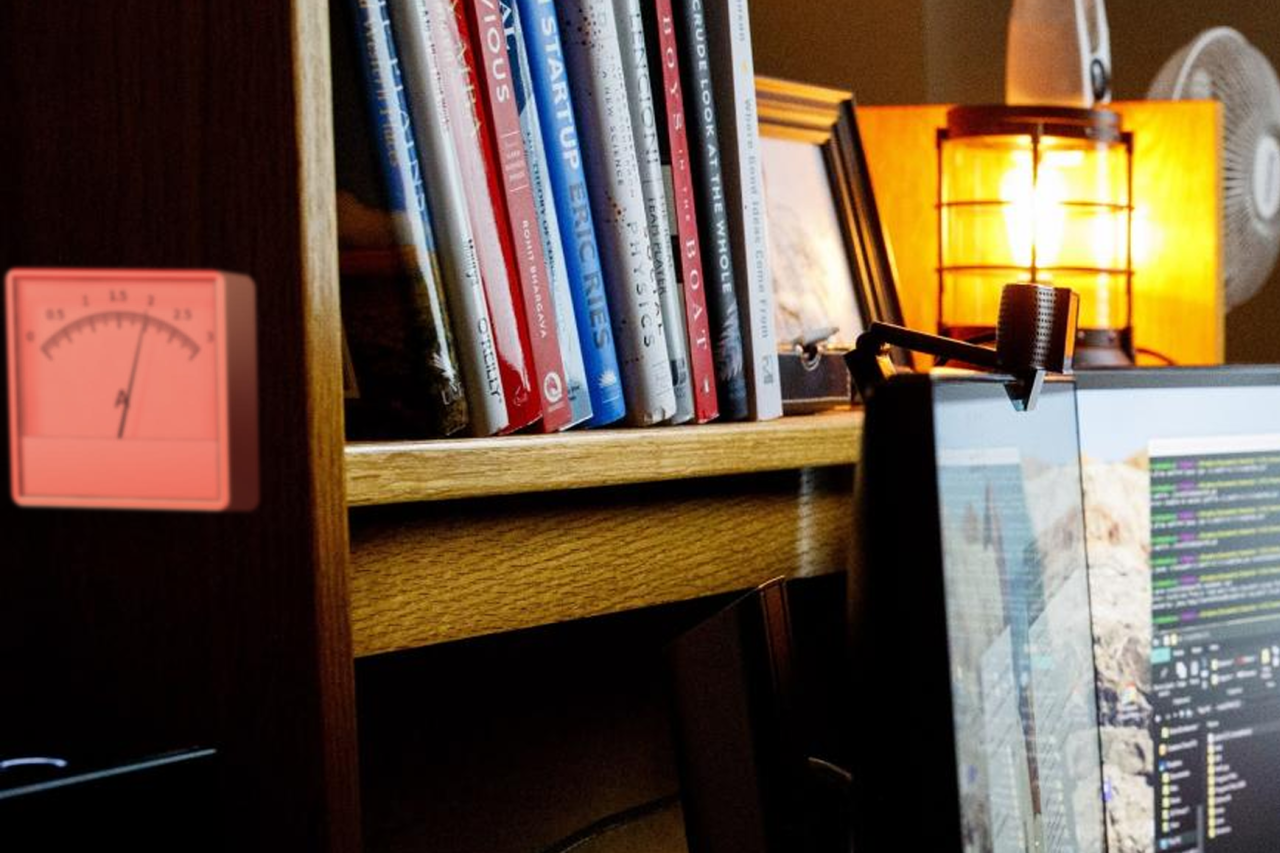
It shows 2A
